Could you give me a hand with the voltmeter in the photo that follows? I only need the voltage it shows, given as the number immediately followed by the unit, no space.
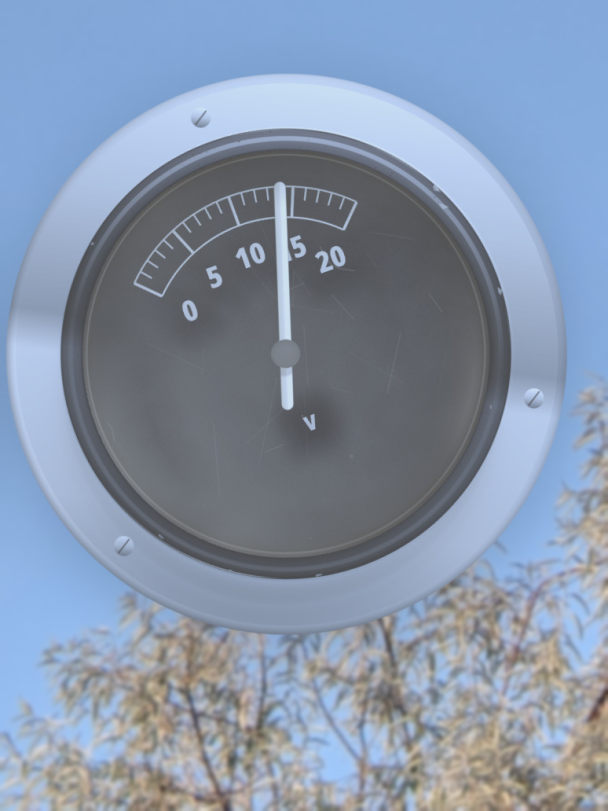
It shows 14V
